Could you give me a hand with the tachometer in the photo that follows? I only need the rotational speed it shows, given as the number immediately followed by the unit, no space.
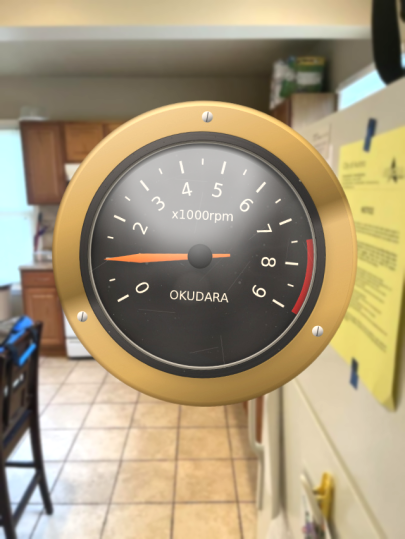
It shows 1000rpm
